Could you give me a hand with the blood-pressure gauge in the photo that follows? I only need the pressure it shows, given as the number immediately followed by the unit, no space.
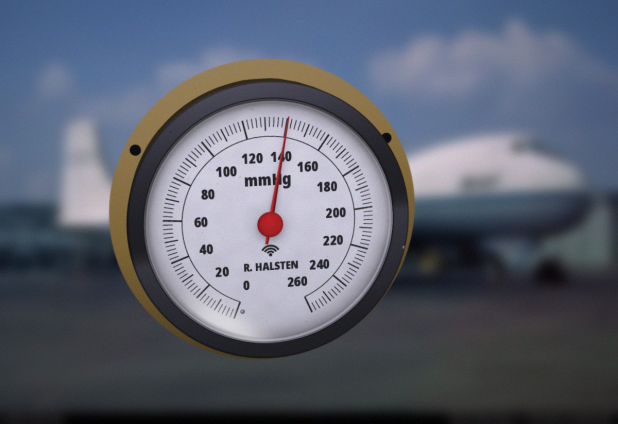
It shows 140mmHg
